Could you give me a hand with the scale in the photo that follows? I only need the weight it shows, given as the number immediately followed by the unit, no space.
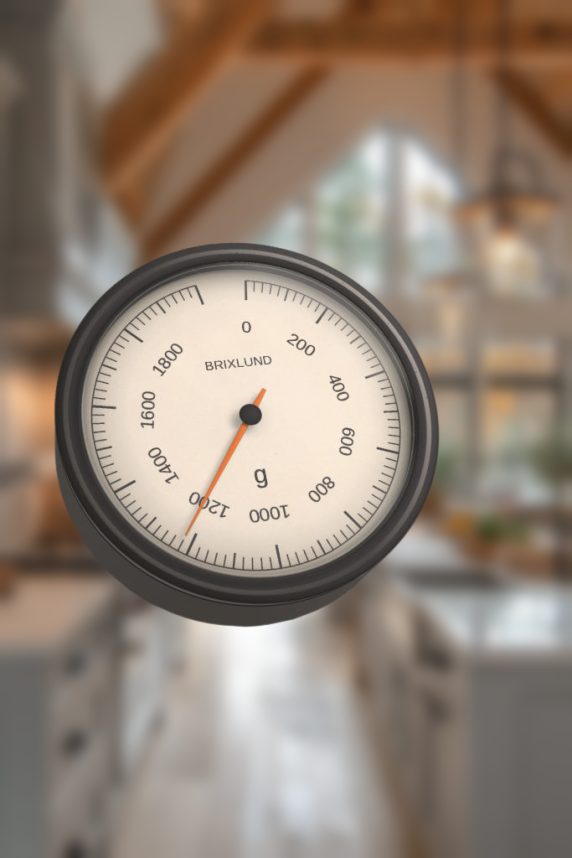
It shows 1220g
